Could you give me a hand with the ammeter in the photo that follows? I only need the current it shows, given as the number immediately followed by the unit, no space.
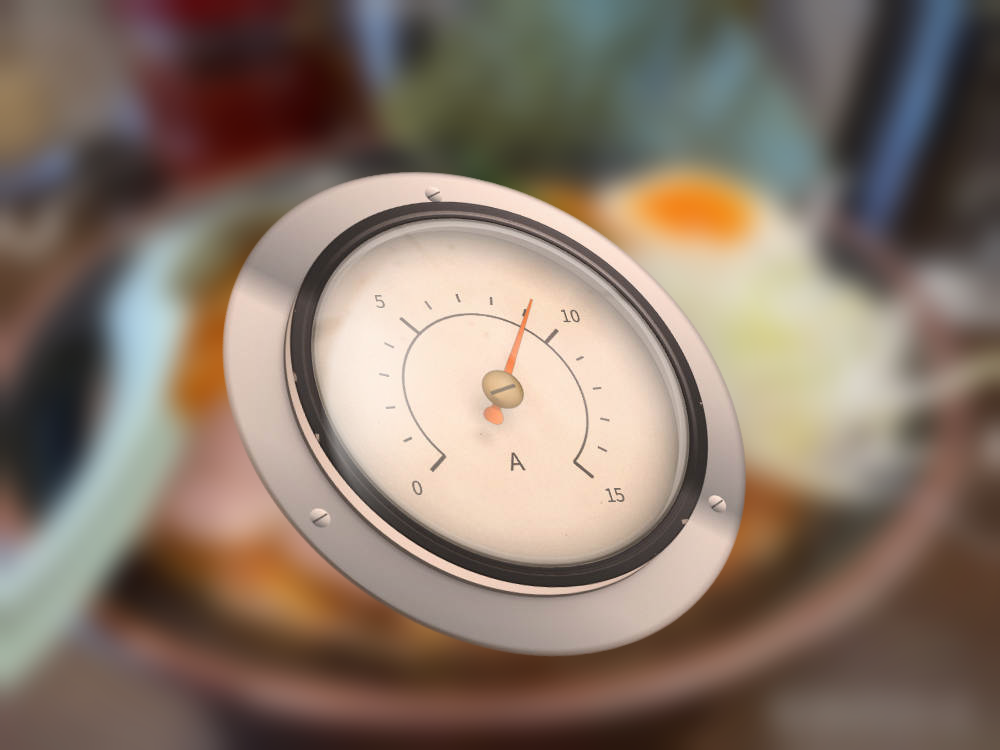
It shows 9A
